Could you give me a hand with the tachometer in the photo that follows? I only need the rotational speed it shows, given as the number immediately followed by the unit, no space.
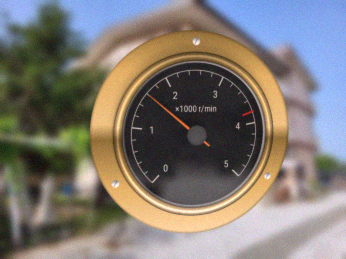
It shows 1600rpm
